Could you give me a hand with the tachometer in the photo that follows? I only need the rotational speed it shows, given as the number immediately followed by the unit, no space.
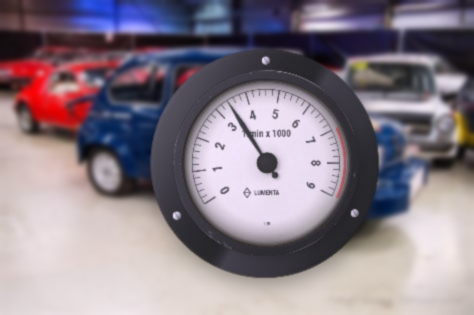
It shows 3400rpm
